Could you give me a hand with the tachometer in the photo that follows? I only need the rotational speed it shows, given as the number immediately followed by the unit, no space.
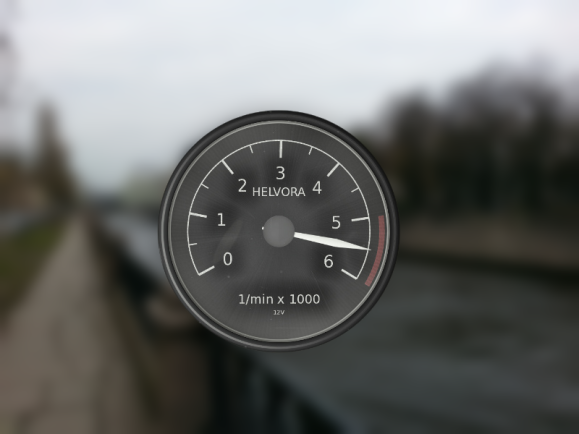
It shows 5500rpm
